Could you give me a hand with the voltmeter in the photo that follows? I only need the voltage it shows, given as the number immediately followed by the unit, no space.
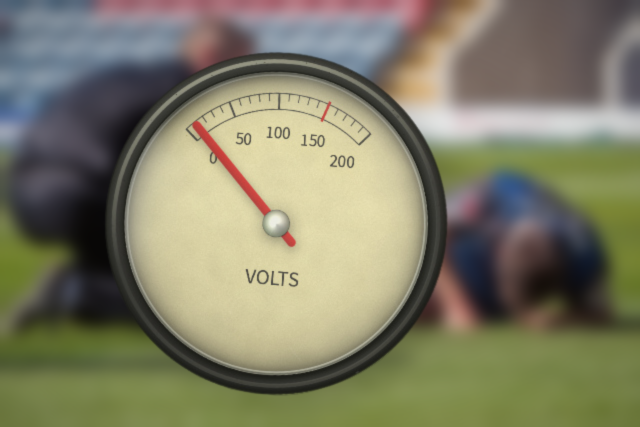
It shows 10V
